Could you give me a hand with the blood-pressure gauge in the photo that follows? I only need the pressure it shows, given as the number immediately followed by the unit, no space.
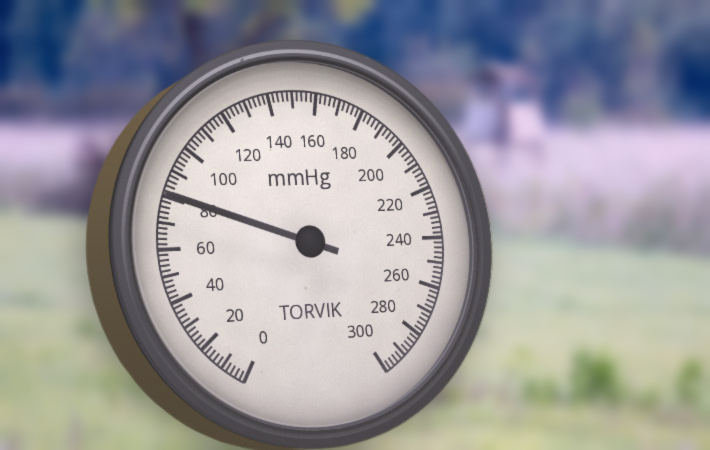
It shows 80mmHg
